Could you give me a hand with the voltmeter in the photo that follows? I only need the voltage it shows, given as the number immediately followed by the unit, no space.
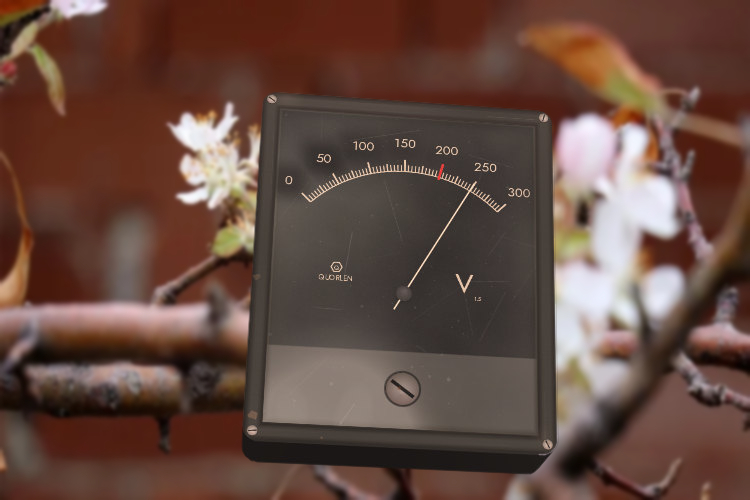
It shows 250V
